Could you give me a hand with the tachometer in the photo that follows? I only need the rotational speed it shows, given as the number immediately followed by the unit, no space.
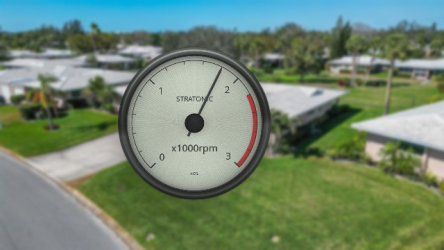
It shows 1800rpm
